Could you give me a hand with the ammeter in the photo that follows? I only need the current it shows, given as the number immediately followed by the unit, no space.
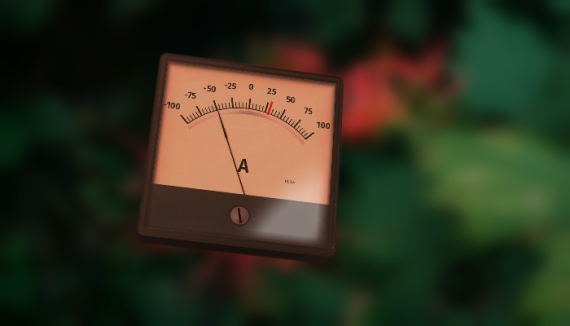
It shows -50A
